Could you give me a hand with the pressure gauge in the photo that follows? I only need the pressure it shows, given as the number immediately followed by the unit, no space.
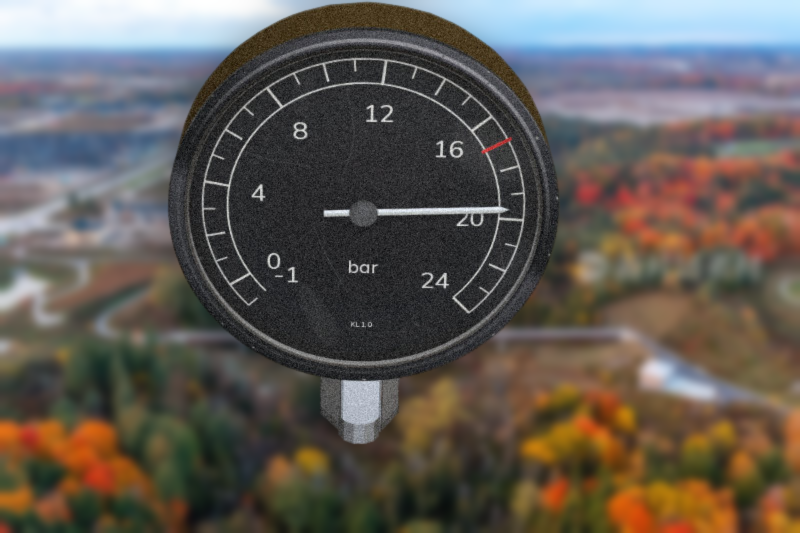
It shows 19.5bar
